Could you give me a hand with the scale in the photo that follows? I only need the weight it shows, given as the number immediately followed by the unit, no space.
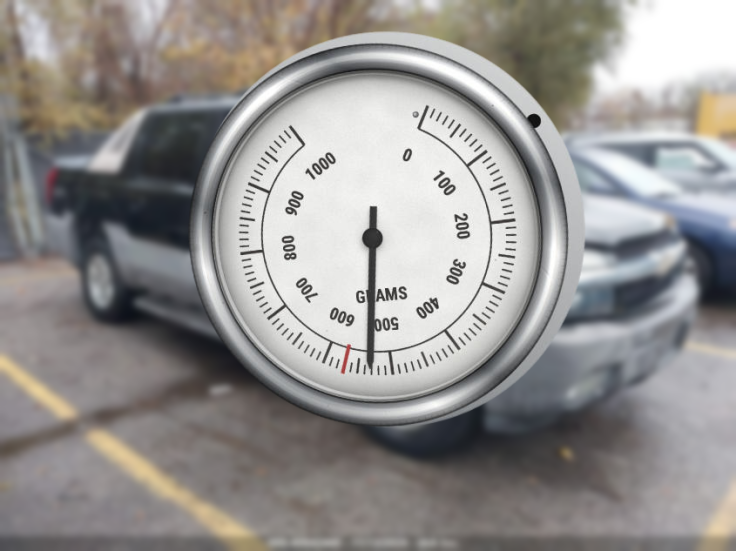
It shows 530g
